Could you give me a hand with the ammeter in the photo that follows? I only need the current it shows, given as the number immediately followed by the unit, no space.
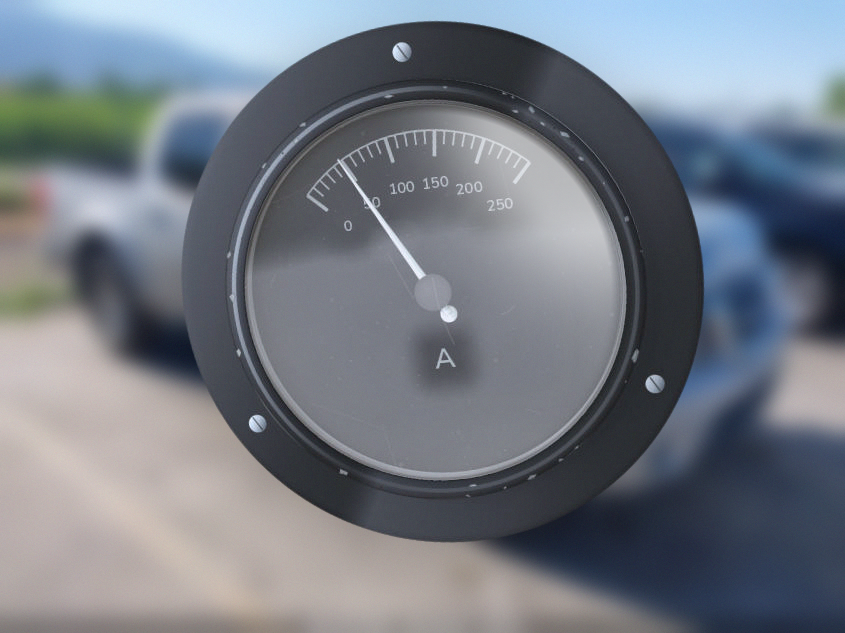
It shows 50A
